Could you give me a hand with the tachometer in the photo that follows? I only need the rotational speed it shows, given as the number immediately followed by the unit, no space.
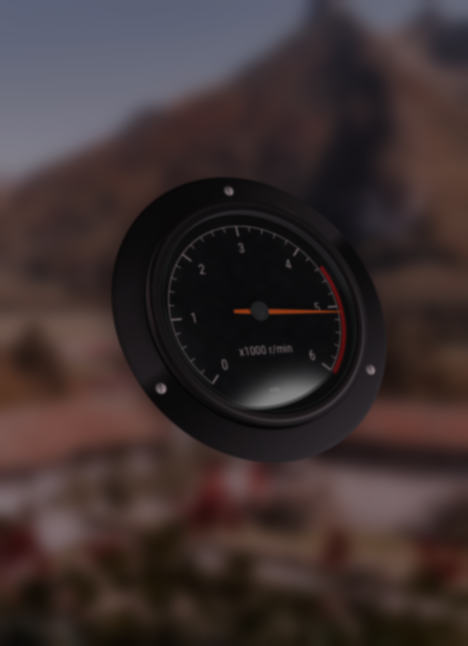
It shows 5100rpm
